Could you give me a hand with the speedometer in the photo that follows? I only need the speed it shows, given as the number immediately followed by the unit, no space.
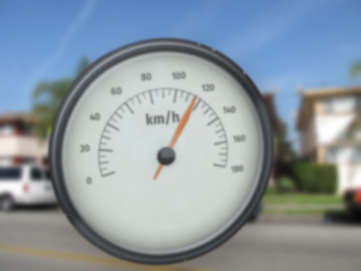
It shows 115km/h
